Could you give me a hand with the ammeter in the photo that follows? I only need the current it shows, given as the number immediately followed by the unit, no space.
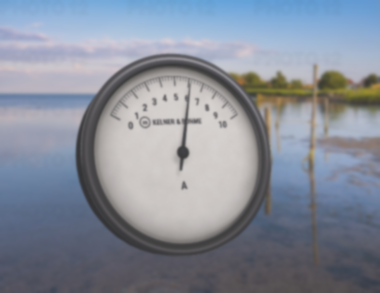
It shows 6A
